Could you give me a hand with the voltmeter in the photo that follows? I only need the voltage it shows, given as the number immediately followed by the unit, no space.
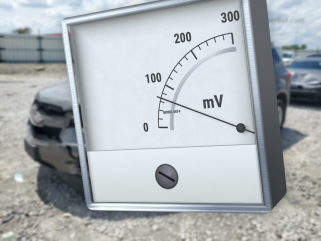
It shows 70mV
